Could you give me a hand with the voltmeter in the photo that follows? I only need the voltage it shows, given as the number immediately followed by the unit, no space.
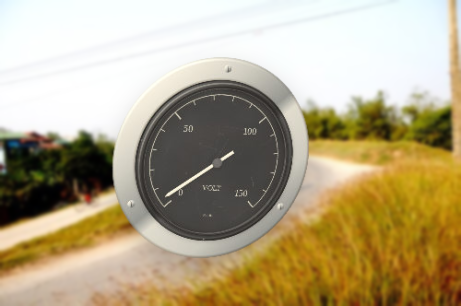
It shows 5V
